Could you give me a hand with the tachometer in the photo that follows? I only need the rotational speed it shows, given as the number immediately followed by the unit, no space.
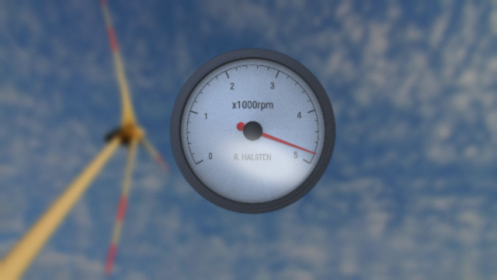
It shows 4800rpm
